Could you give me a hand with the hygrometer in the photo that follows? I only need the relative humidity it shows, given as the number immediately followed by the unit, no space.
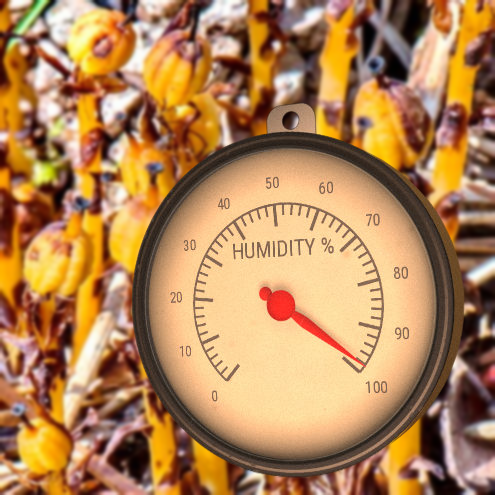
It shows 98%
